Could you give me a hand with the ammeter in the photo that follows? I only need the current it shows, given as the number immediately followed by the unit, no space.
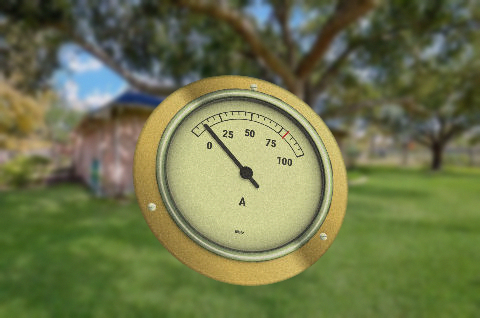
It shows 10A
